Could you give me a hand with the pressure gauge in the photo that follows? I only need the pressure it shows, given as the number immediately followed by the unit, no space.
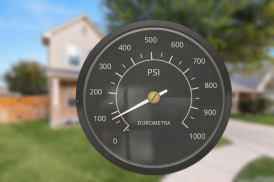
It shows 75psi
